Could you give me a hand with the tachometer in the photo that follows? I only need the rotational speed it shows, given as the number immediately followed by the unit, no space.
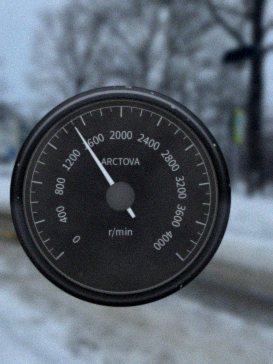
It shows 1500rpm
